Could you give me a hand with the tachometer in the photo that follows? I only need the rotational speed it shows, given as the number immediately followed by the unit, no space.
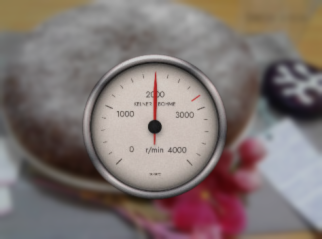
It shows 2000rpm
